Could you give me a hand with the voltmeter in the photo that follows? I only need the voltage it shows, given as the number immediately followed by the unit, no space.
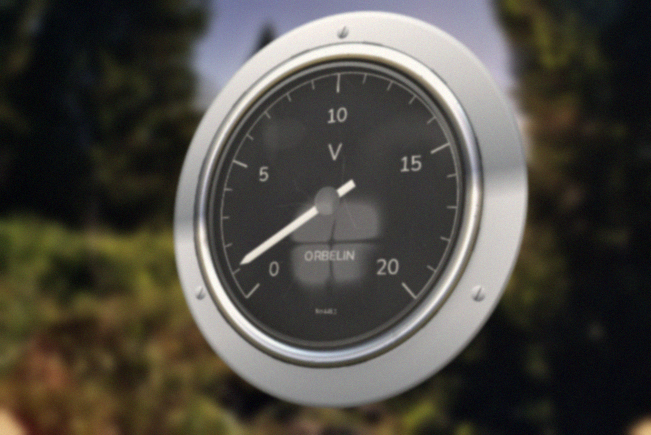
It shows 1V
